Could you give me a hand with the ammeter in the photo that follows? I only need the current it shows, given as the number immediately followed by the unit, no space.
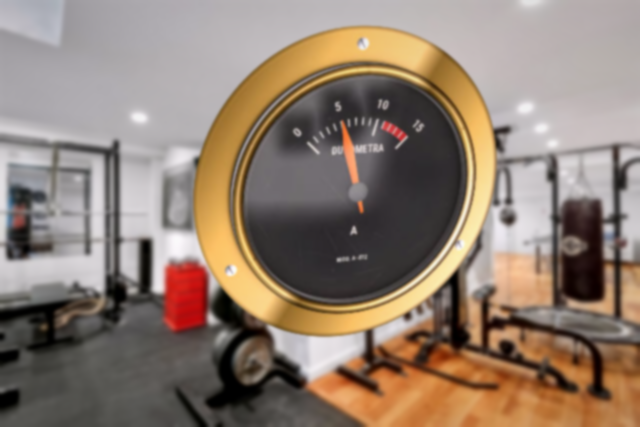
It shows 5A
